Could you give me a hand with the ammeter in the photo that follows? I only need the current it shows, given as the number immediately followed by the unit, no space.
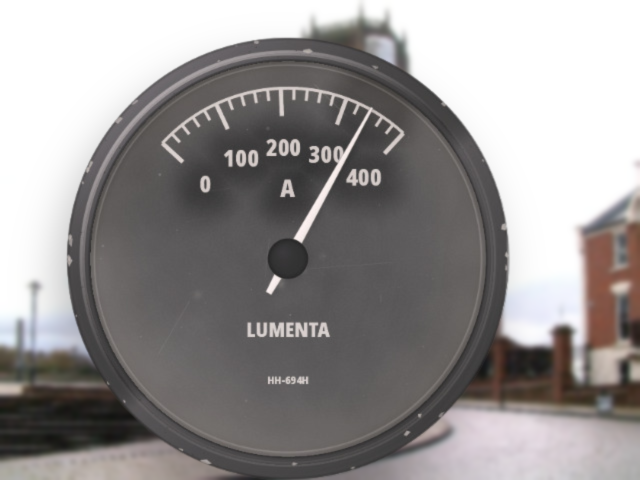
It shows 340A
